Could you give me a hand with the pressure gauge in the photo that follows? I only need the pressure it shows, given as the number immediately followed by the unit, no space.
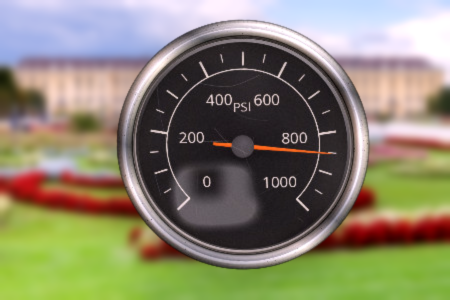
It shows 850psi
